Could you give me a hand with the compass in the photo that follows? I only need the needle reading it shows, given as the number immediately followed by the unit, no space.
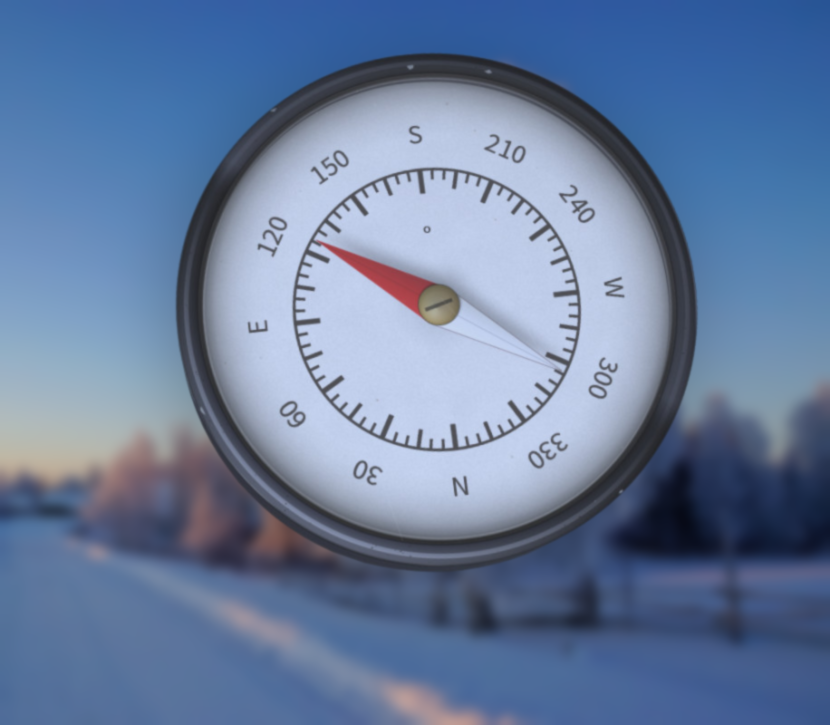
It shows 125°
